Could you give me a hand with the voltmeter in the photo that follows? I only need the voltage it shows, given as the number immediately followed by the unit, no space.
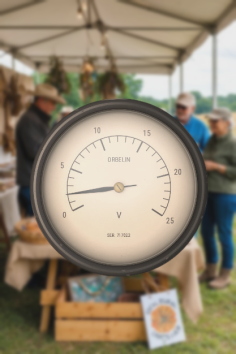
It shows 2V
